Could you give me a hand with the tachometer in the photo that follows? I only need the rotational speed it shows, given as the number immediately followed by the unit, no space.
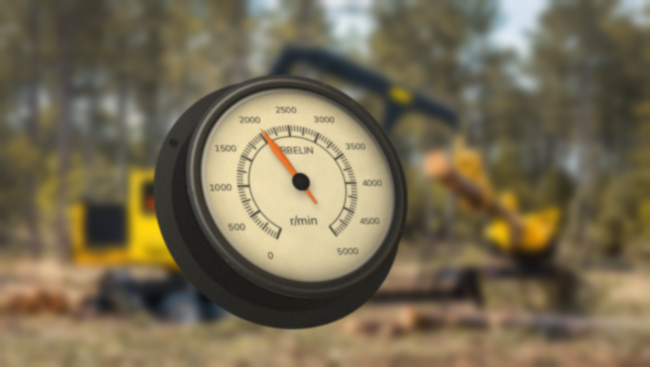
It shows 2000rpm
